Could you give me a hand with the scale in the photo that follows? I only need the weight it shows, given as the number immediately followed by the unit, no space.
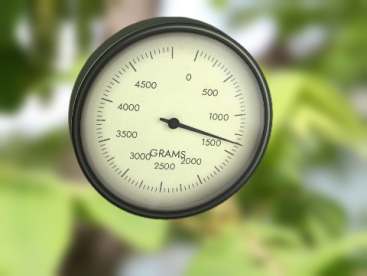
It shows 1350g
